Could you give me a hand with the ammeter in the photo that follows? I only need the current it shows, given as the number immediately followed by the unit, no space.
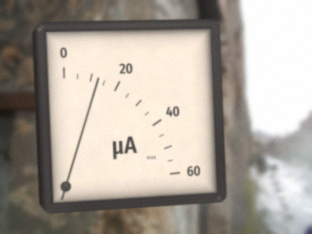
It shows 12.5µA
